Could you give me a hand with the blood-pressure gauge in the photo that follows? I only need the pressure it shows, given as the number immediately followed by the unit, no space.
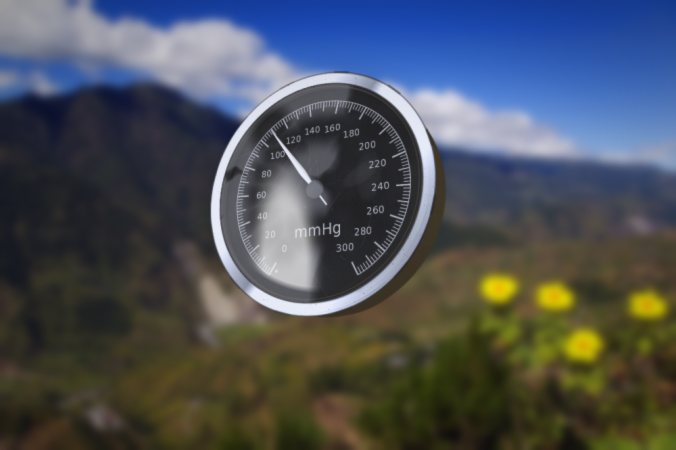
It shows 110mmHg
